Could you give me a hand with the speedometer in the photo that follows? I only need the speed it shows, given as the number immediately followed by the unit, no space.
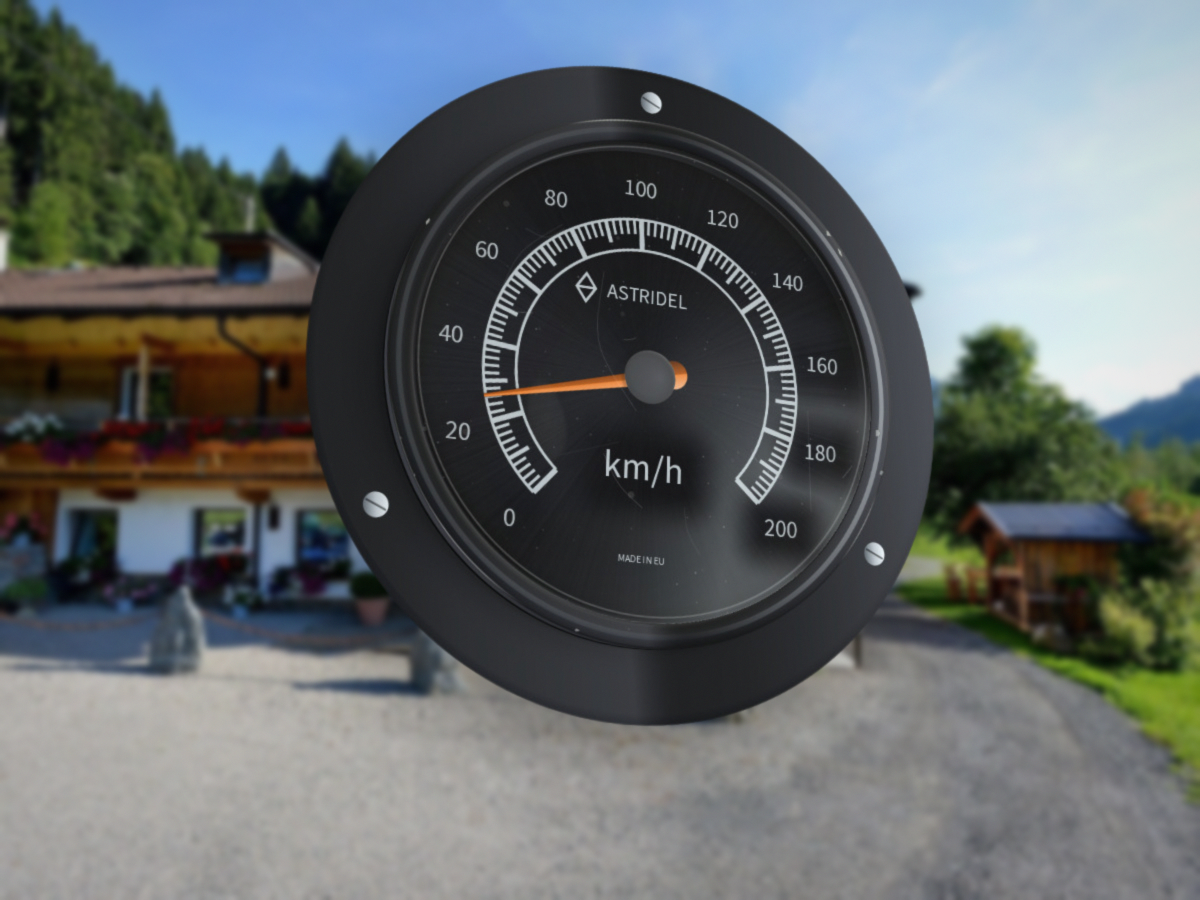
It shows 26km/h
